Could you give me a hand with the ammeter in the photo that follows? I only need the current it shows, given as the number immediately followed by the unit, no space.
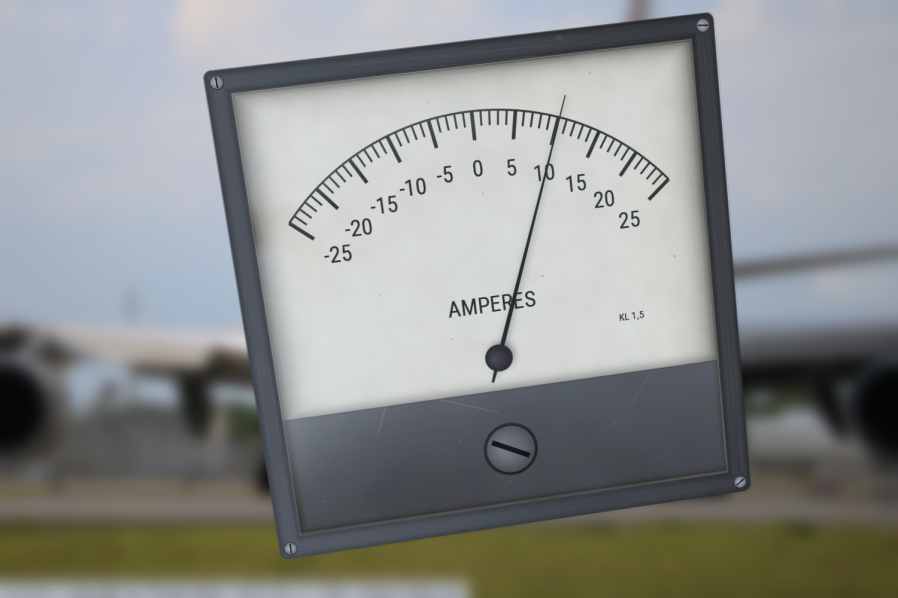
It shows 10A
